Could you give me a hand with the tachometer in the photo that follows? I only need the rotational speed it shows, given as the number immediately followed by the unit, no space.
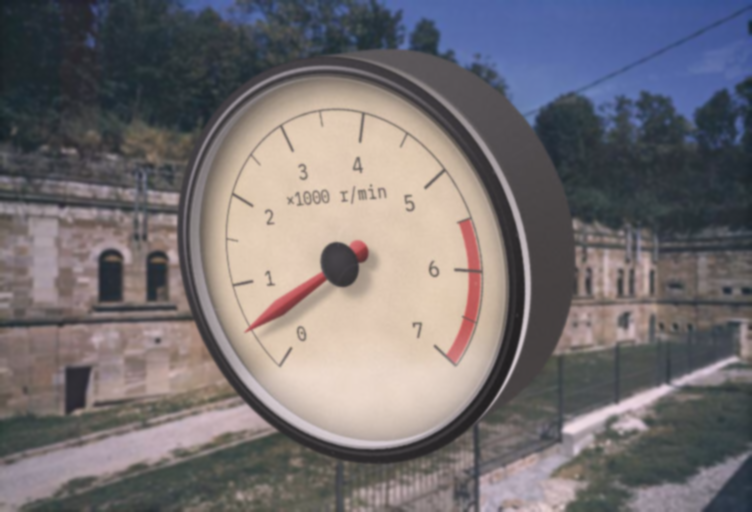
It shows 500rpm
